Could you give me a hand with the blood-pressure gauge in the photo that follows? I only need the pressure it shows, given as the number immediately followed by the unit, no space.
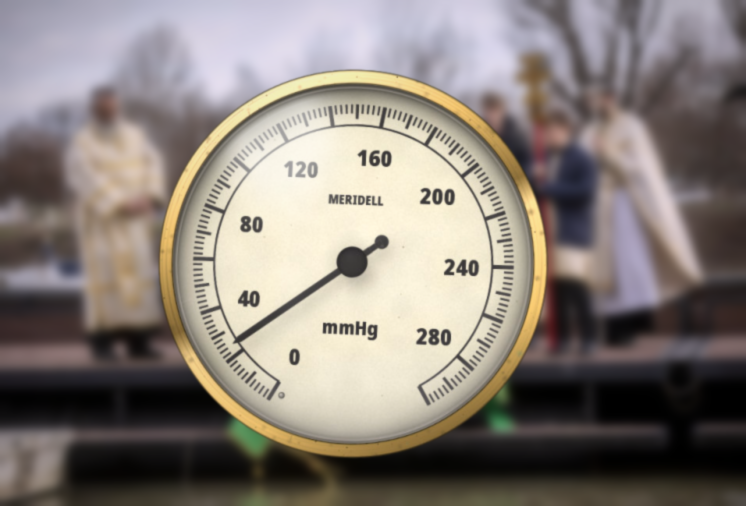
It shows 24mmHg
